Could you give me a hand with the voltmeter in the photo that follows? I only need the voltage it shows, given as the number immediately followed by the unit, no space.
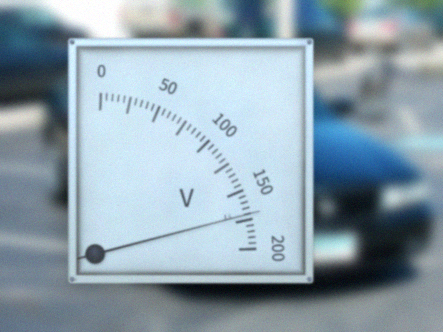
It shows 170V
